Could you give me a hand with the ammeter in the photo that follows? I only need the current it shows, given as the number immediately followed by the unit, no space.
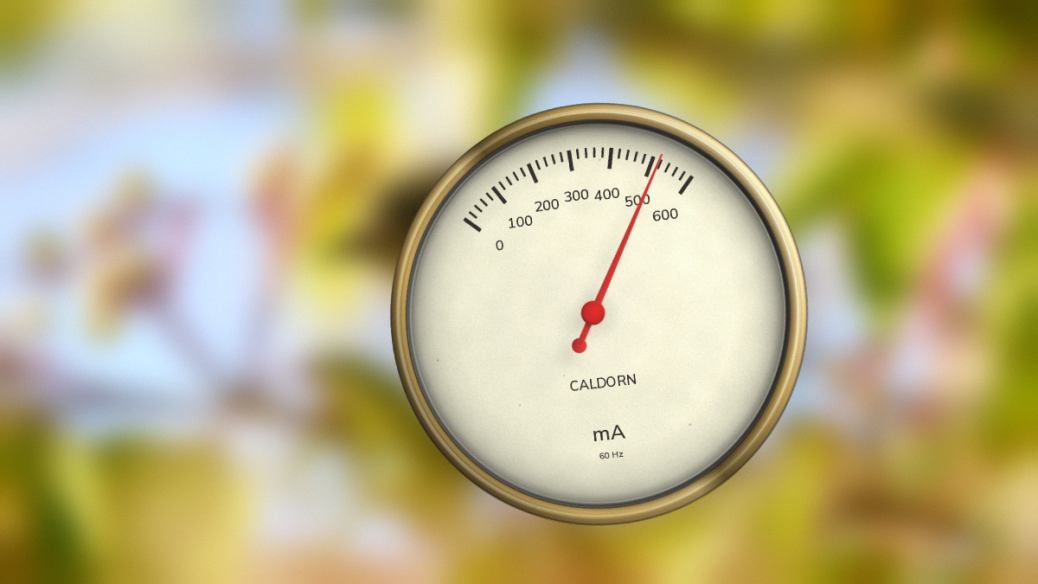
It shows 520mA
